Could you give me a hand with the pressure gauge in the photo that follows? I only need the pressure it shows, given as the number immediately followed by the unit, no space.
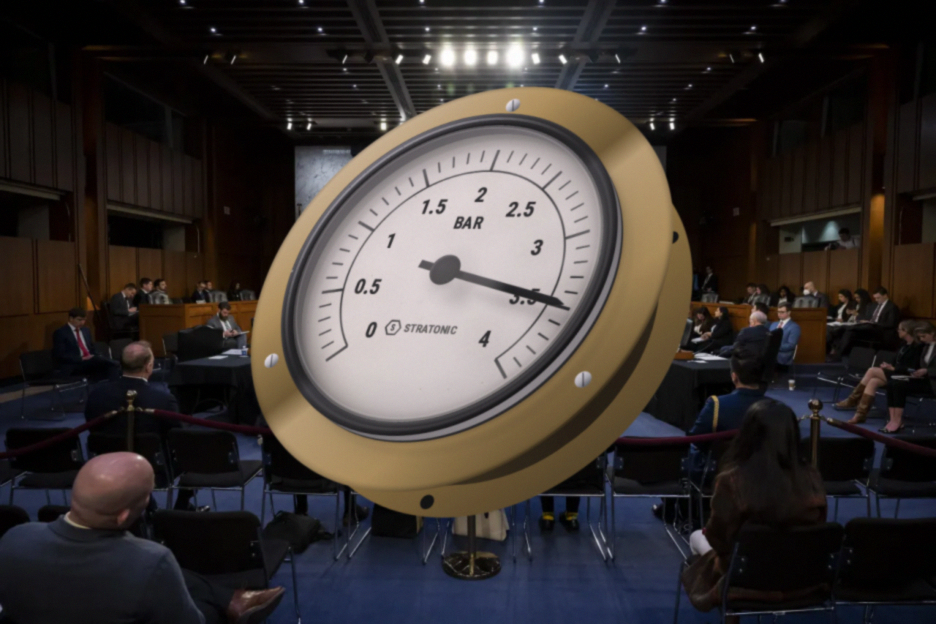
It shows 3.5bar
